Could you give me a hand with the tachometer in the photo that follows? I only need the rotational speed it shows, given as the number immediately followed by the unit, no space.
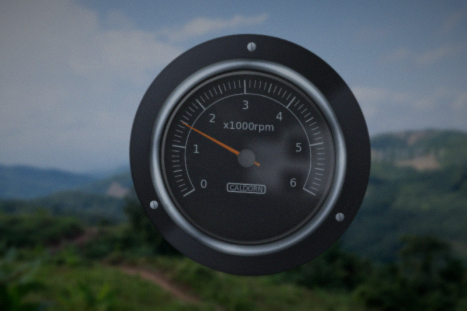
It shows 1500rpm
